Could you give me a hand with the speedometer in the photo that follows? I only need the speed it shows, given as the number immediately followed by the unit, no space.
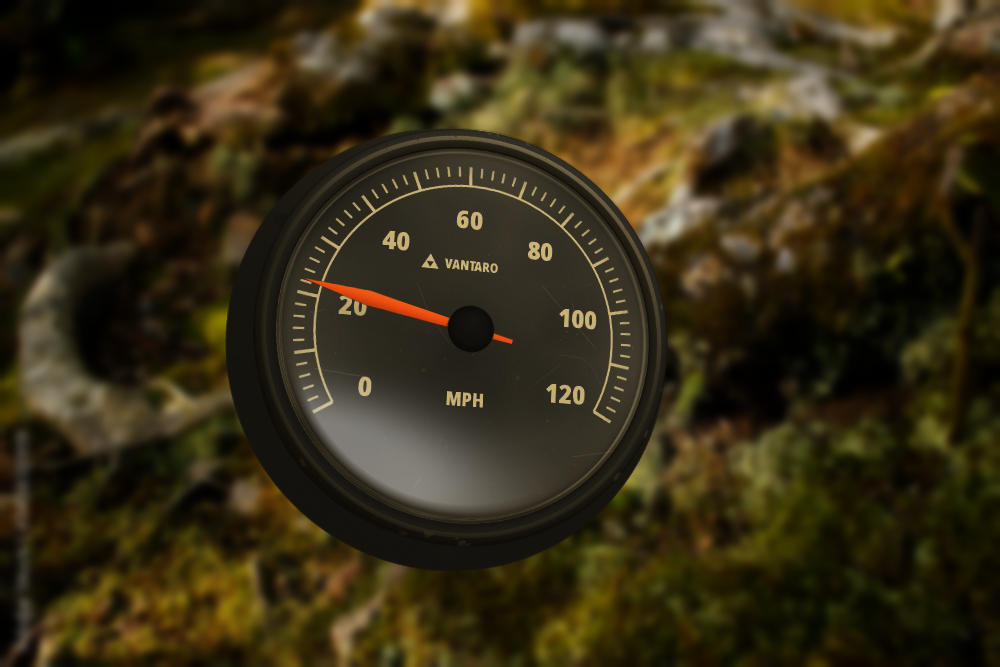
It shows 22mph
